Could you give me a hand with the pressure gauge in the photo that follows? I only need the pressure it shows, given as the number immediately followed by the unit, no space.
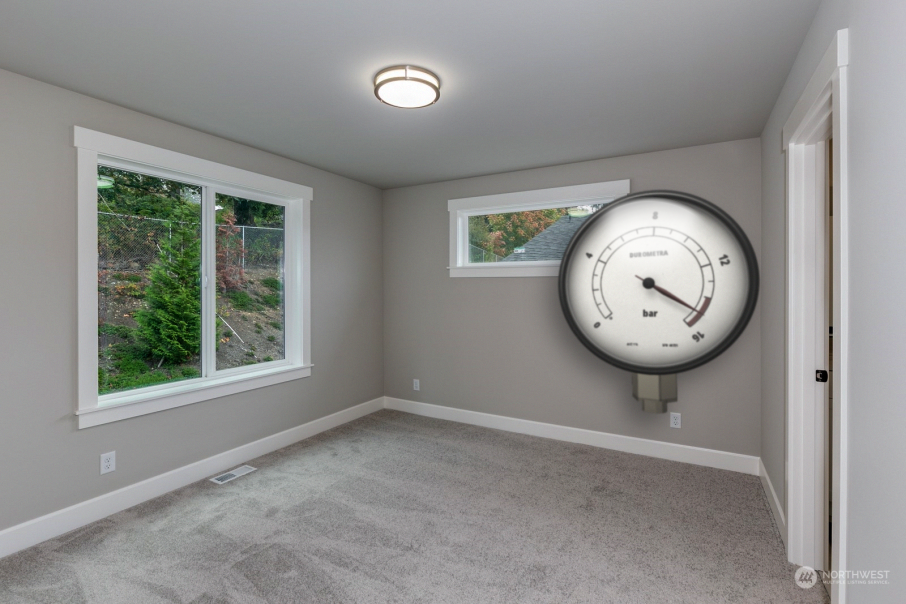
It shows 15bar
